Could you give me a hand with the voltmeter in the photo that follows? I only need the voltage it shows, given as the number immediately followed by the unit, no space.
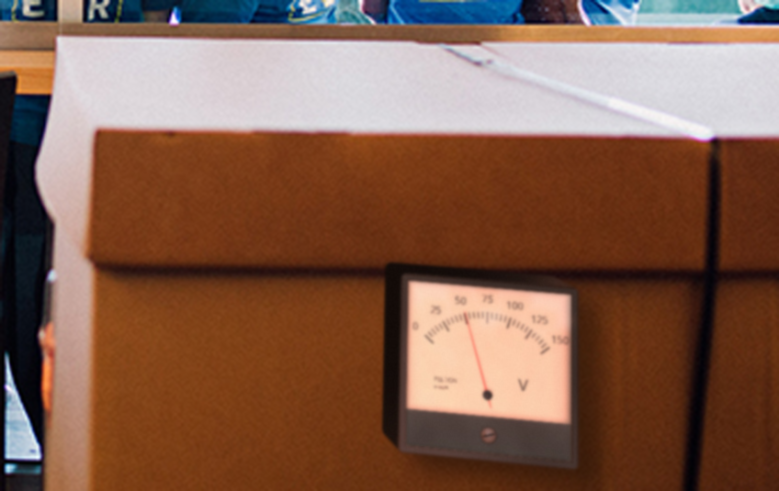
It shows 50V
